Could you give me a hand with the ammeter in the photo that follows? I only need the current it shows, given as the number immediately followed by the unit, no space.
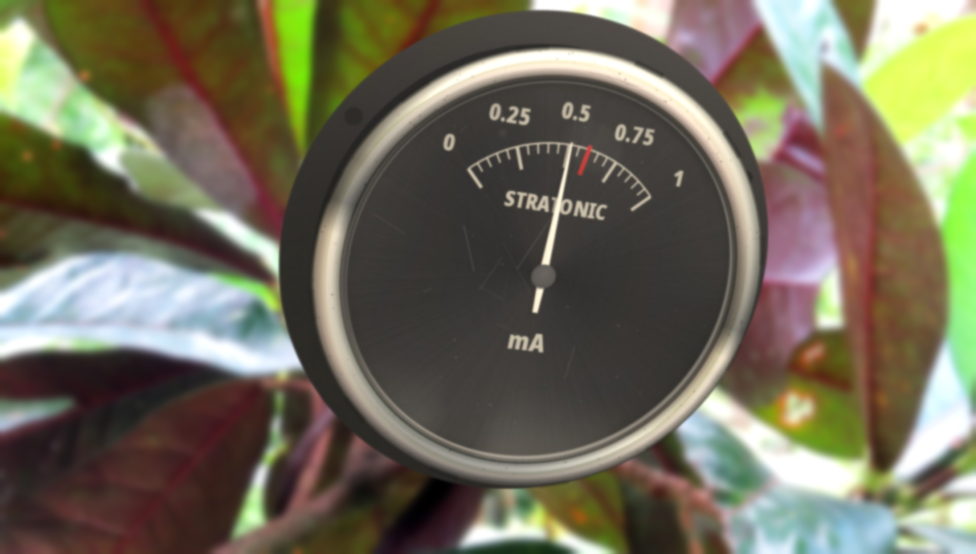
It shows 0.5mA
